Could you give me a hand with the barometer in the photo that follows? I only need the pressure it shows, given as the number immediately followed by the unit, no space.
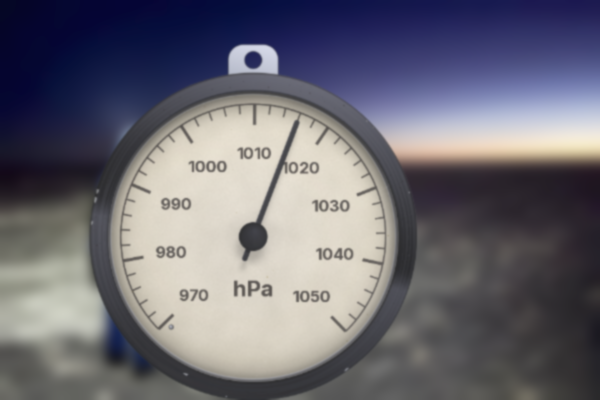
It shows 1016hPa
